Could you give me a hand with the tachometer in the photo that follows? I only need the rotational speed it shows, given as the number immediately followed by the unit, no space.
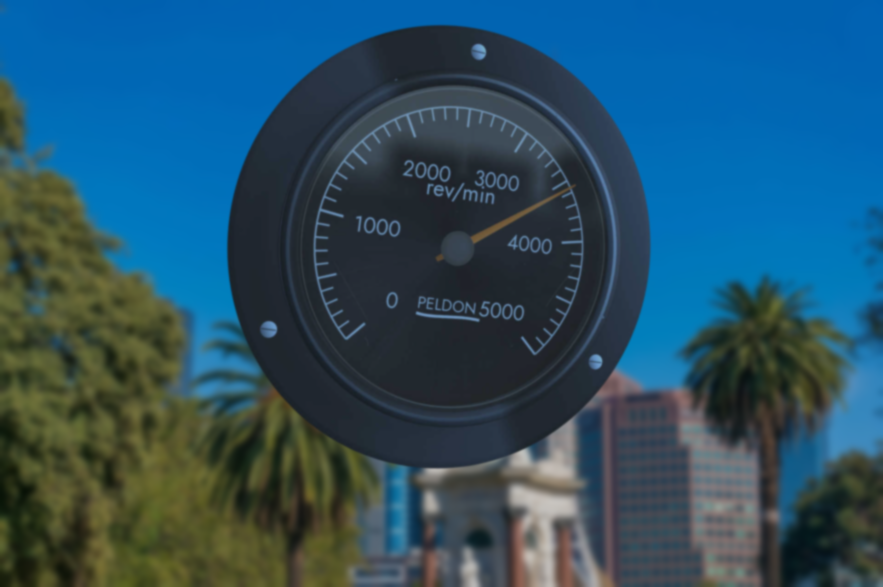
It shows 3550rpm
